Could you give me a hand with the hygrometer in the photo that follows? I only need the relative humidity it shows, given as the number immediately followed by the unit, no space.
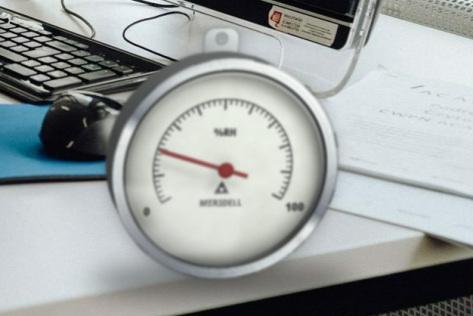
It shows 20%
